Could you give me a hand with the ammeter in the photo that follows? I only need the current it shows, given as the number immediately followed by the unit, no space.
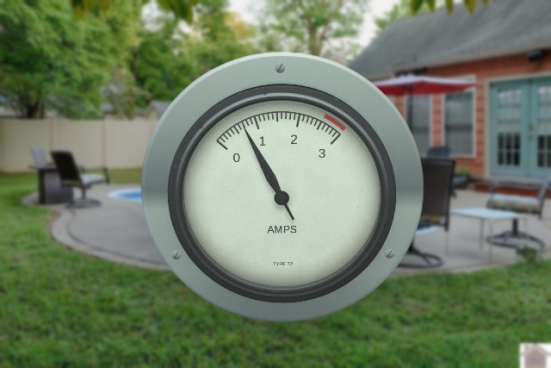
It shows 0.7A
